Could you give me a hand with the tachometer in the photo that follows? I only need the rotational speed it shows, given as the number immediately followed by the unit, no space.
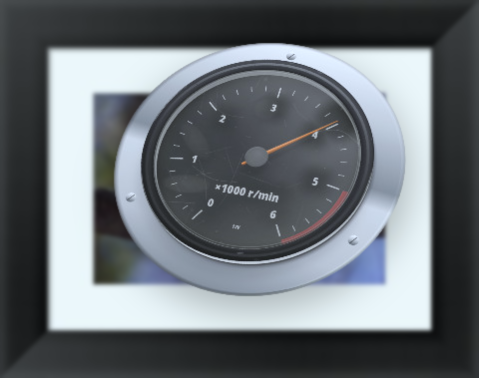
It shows 4000rpm
